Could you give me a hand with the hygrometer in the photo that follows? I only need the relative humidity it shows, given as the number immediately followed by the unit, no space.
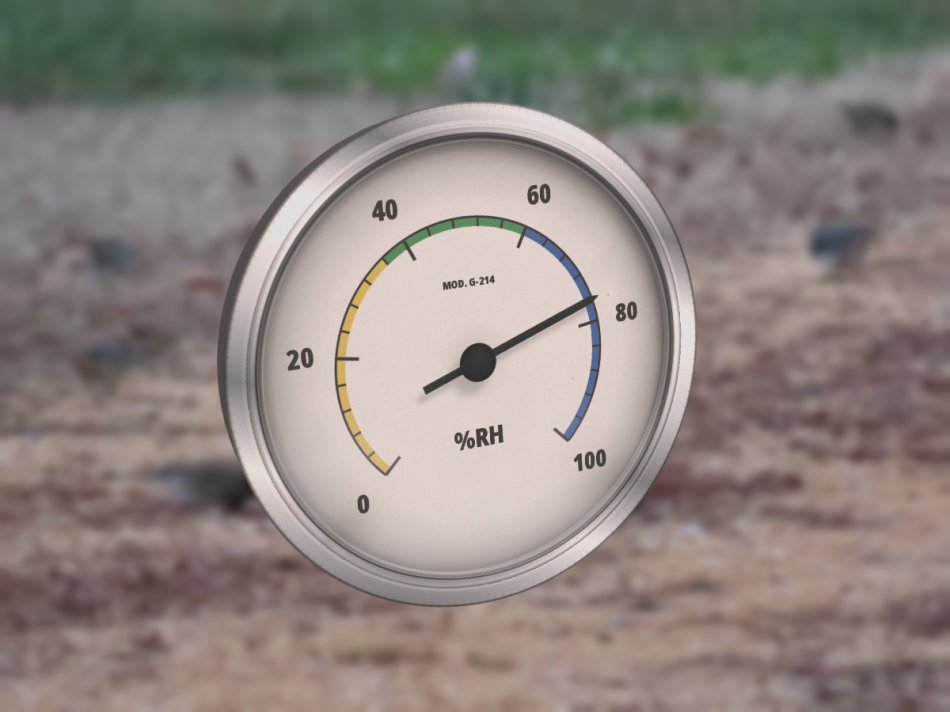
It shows 76%
